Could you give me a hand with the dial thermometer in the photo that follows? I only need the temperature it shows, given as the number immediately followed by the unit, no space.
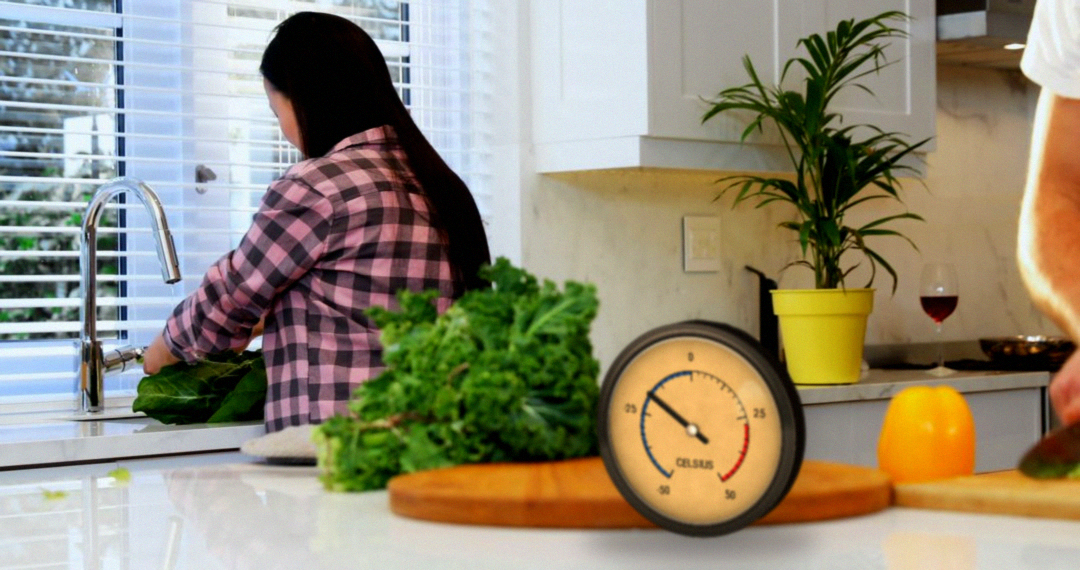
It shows -17.5°C
